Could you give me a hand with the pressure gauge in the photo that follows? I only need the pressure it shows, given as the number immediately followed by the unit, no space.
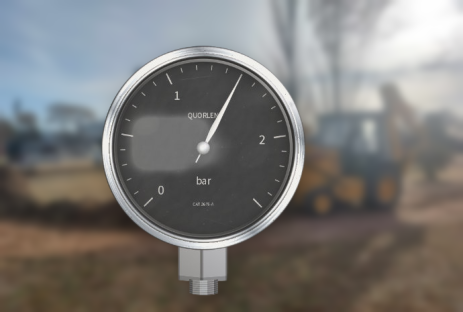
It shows 1.5bar
